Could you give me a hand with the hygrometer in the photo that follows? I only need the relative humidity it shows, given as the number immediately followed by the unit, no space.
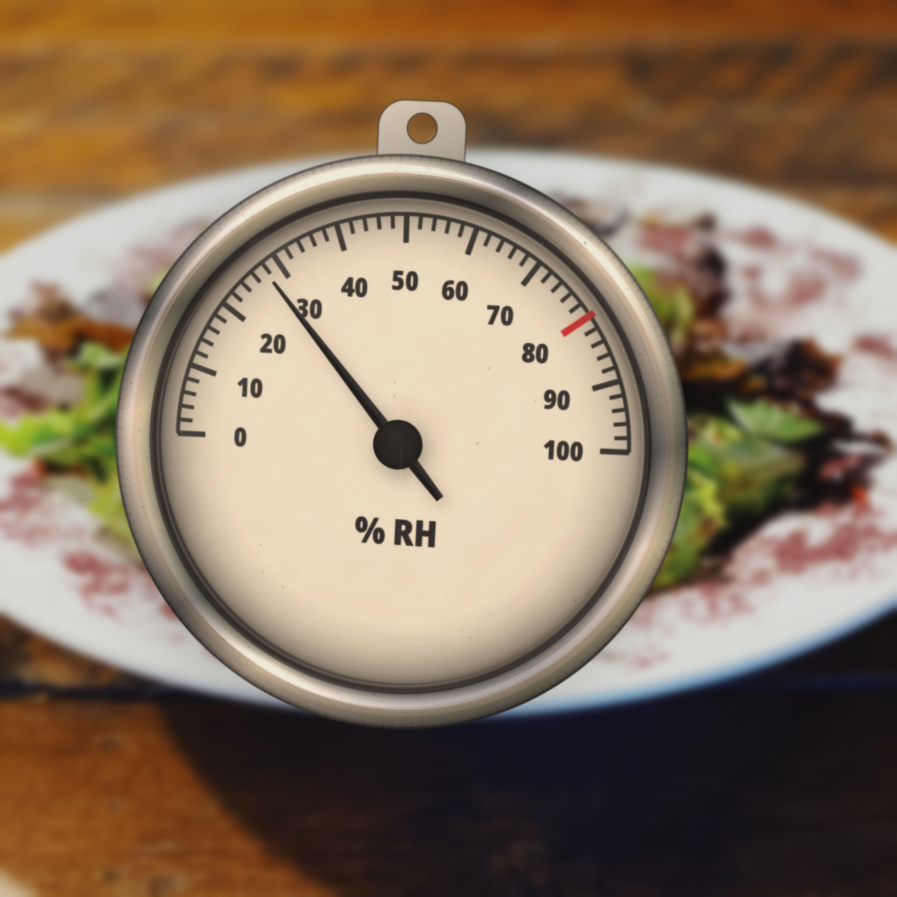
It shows 28%
